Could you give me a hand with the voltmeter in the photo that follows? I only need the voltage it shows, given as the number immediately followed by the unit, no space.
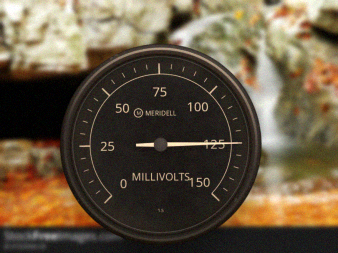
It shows 125mV
